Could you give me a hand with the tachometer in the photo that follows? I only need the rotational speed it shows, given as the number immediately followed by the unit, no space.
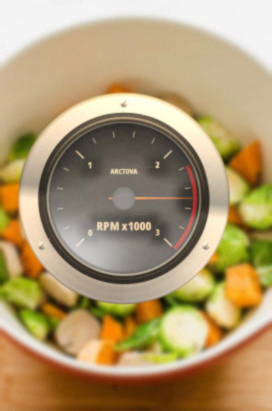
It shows 2500rpm
